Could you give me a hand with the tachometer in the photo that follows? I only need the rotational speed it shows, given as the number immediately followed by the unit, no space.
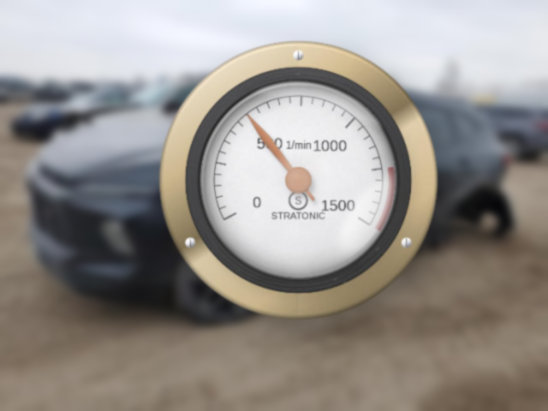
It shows 500rpm
